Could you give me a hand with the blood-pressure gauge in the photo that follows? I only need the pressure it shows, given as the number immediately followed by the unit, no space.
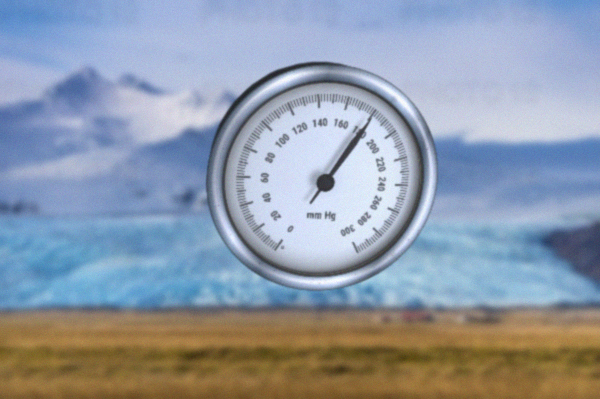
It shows 180mmHg
